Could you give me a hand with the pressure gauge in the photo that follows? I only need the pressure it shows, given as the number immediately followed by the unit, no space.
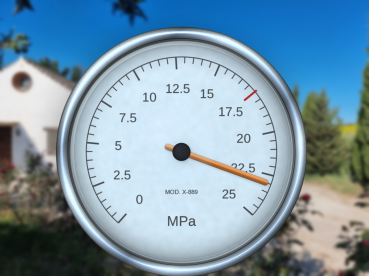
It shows 23MPa
